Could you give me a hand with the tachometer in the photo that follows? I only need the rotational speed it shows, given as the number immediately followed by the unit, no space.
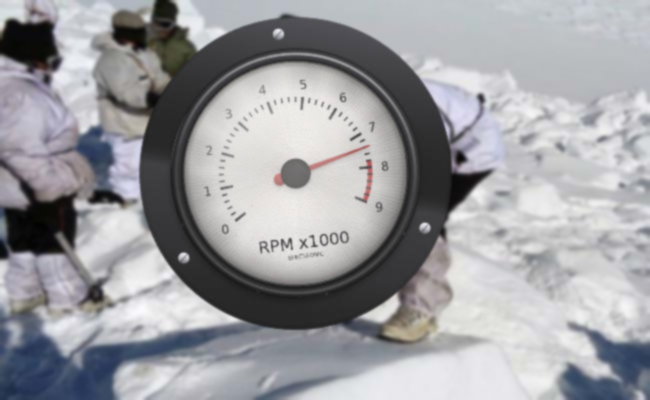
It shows 7400rpm
